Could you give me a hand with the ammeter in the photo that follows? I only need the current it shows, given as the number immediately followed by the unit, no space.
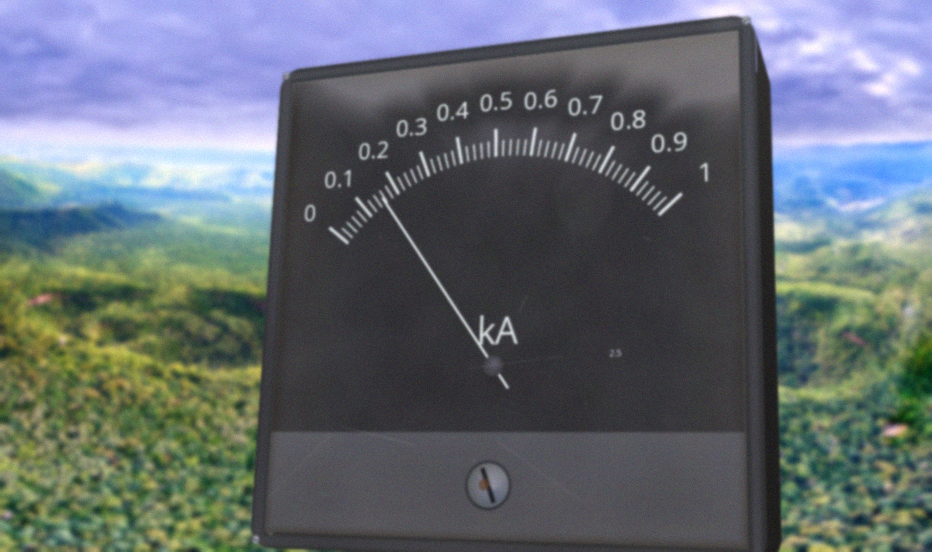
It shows 0.16kA
